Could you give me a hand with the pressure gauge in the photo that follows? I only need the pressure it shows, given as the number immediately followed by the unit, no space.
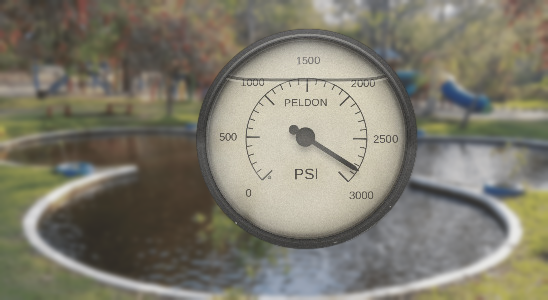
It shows 2850psi
